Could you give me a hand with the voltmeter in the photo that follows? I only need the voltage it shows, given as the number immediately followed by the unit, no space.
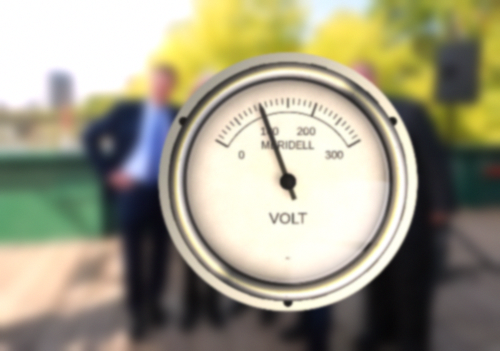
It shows 100V
